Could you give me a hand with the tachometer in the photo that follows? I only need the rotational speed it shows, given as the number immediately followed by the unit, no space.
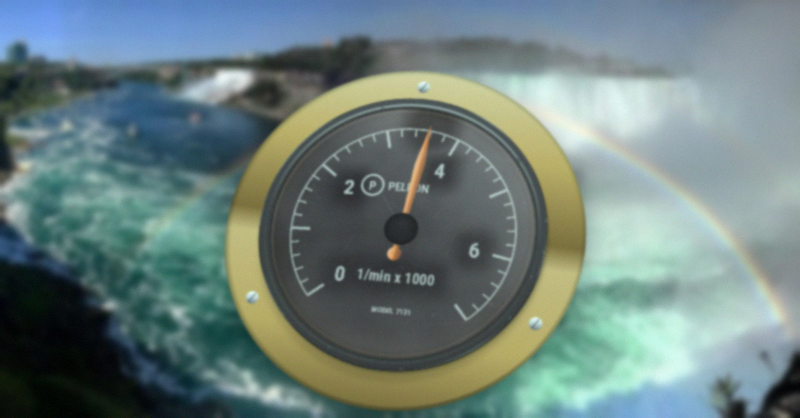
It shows 3600rpm
